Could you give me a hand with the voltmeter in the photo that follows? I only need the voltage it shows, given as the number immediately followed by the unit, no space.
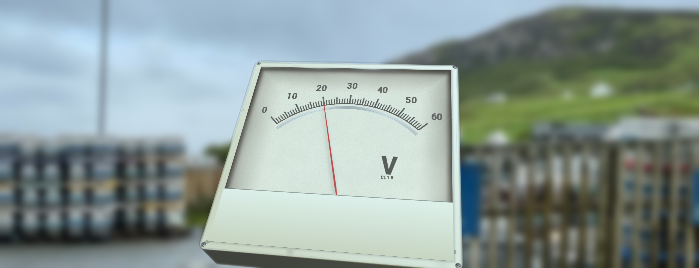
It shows 20V
